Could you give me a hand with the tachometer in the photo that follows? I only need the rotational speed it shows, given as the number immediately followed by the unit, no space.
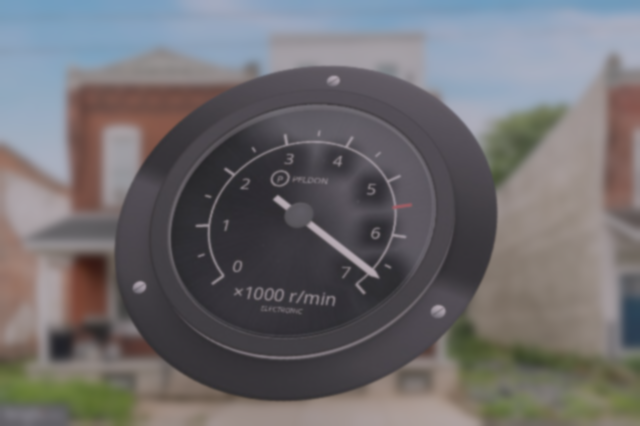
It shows 6750rpm
